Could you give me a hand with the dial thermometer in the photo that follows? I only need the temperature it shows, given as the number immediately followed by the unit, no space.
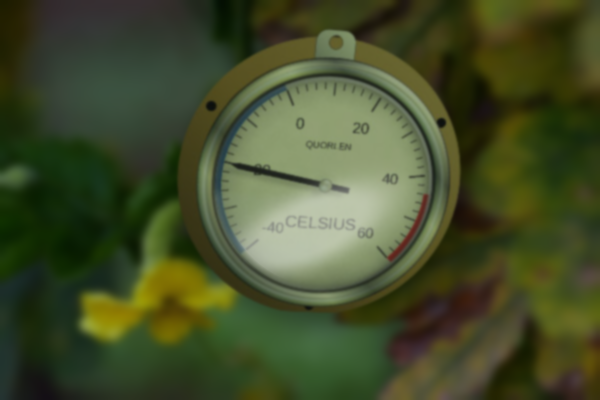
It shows -20°C
